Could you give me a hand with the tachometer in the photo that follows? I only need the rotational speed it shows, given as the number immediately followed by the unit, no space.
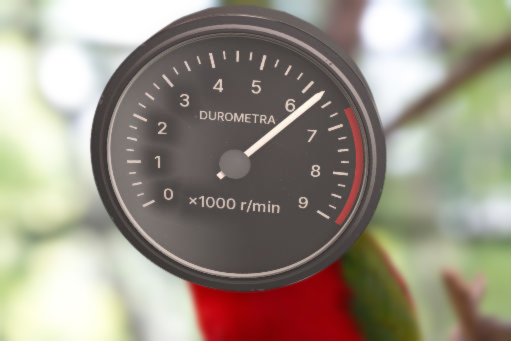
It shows 6250rpm
